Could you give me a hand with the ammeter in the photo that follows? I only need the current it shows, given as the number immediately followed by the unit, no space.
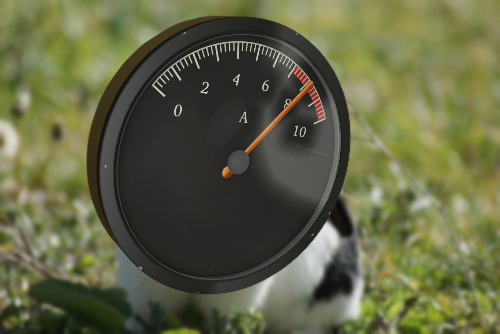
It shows 8A
